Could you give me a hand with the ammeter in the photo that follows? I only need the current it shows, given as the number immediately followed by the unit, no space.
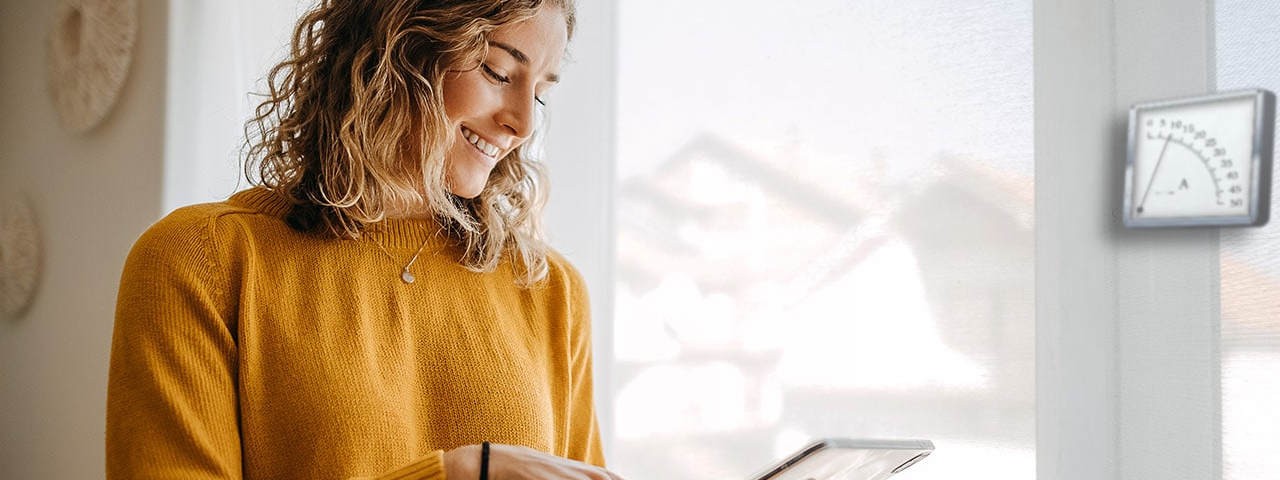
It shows 10A
